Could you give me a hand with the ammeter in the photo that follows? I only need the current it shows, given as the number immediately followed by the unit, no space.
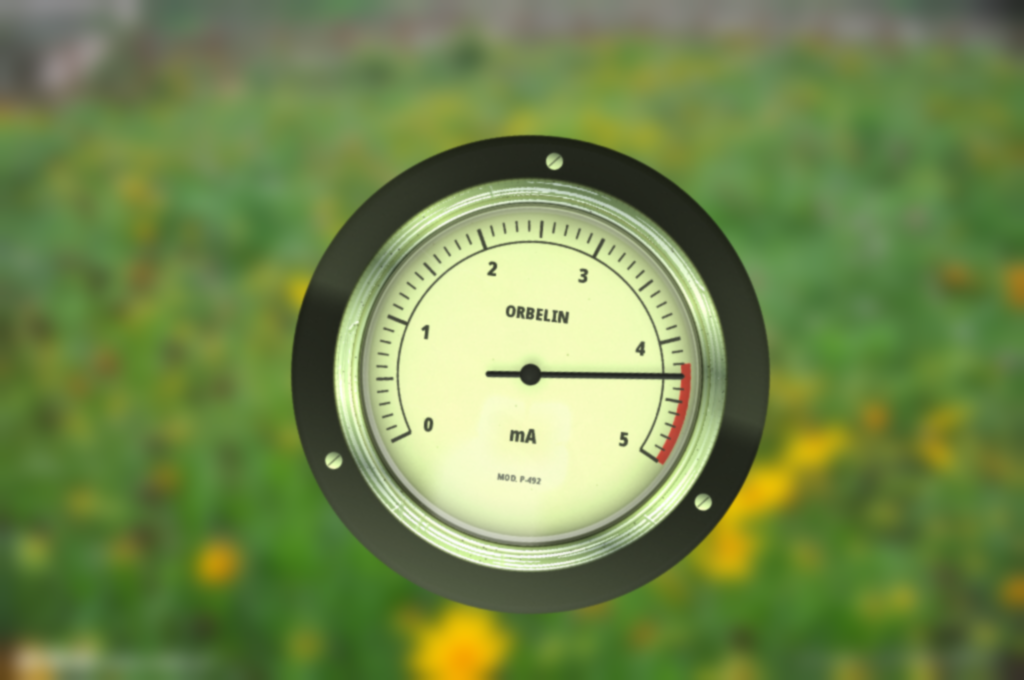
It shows 4.3mA
